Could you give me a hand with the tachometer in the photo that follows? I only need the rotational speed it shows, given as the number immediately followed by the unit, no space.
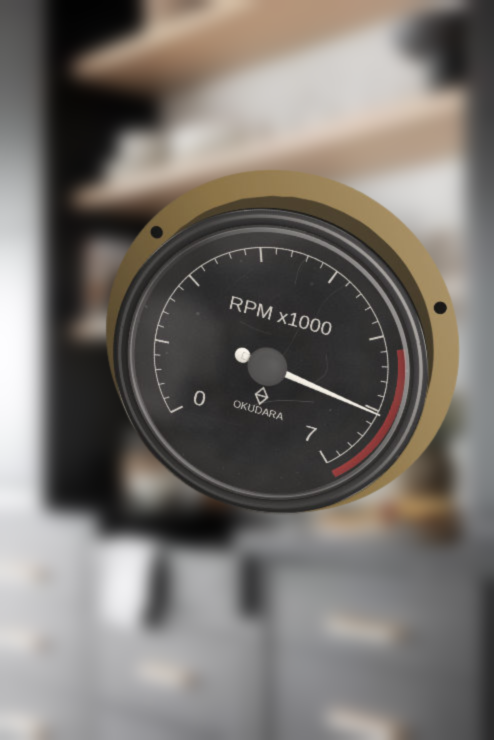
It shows 6000rpm
